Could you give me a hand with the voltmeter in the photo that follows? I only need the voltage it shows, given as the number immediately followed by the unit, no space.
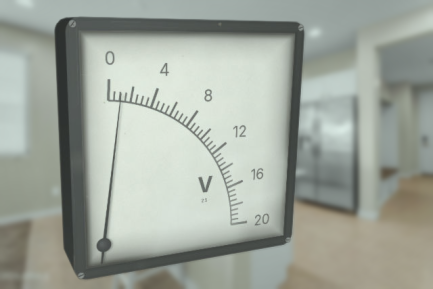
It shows 1V
